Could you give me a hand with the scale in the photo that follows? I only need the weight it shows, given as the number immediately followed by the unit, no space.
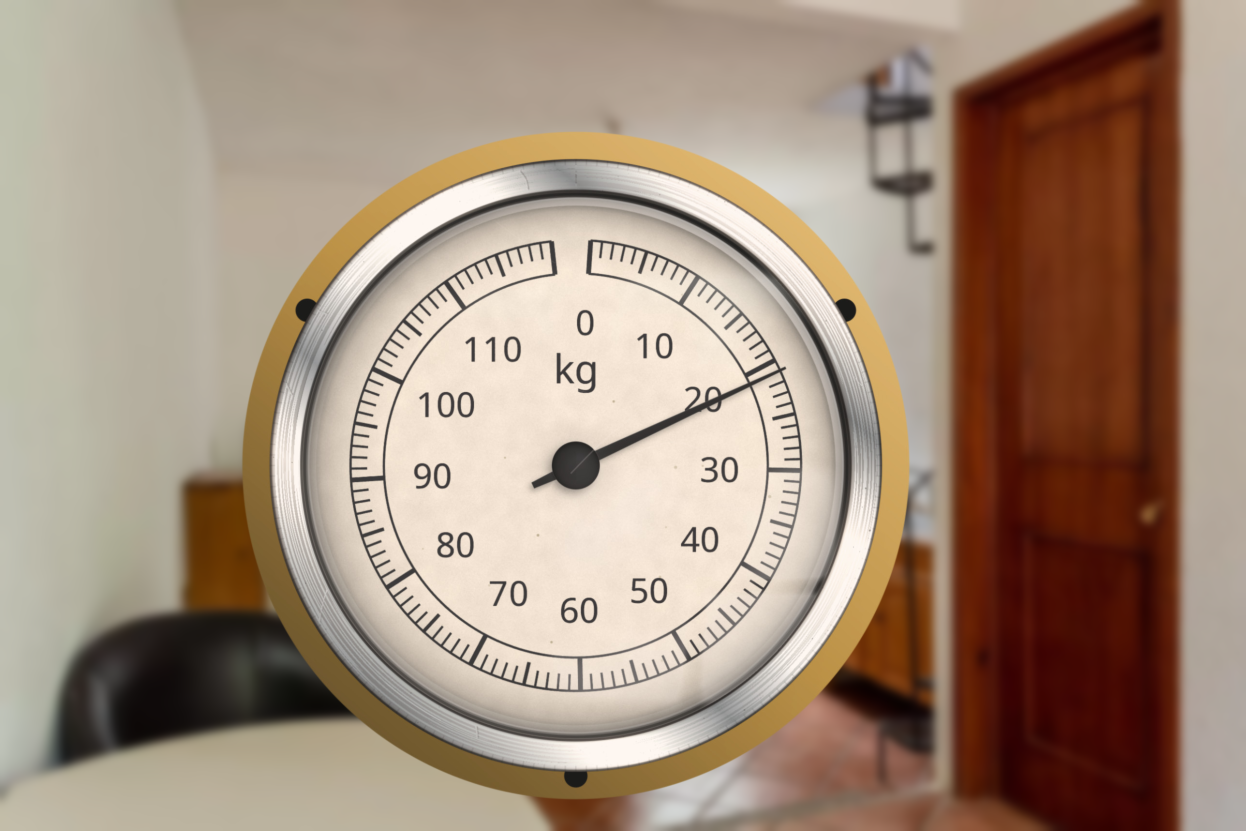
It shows 21kg
